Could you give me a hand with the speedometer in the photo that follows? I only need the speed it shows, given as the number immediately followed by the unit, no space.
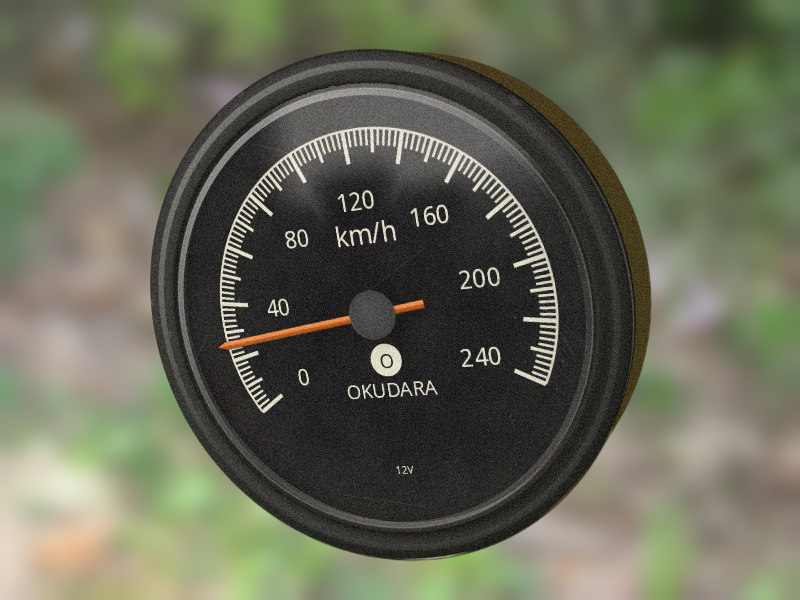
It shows 26km/h
